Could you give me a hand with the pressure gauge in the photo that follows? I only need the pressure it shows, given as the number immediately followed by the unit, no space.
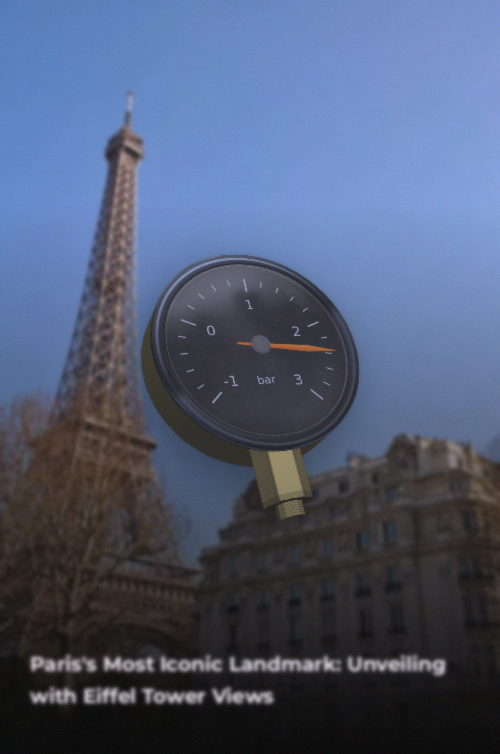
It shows 2.4bar
